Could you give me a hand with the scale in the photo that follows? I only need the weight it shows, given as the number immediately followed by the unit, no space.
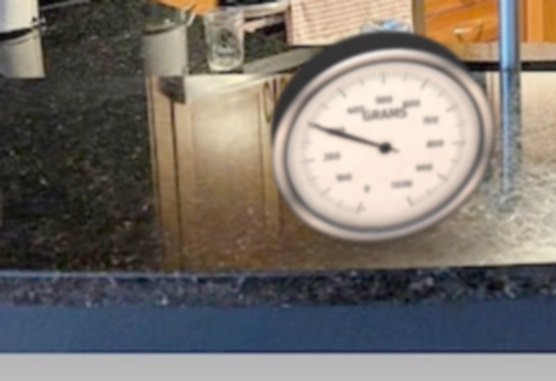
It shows 300g
